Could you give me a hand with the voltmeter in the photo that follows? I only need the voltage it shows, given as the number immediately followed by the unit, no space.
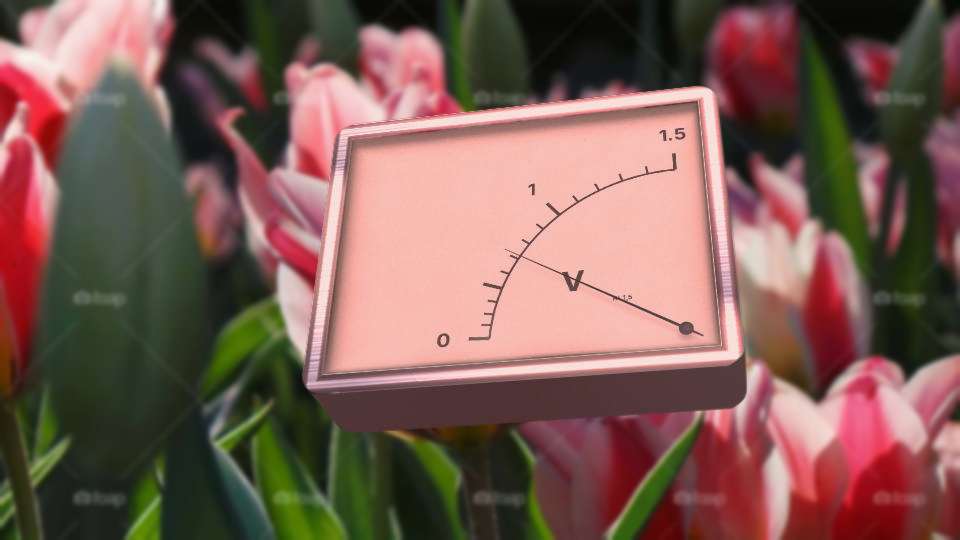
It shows 0.7V
